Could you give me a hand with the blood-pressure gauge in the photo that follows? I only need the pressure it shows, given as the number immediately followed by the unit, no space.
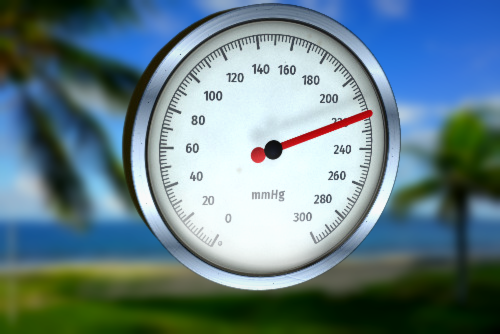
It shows 220mmHg
